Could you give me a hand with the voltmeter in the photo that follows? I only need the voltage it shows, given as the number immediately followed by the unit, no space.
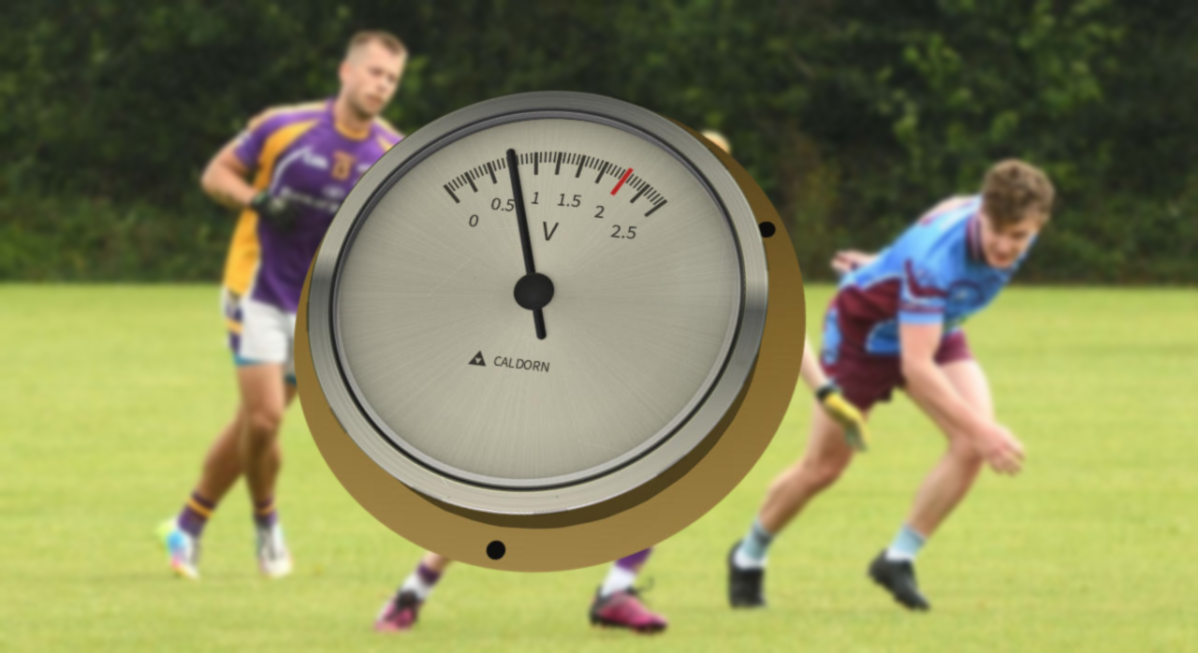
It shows 0.75V
